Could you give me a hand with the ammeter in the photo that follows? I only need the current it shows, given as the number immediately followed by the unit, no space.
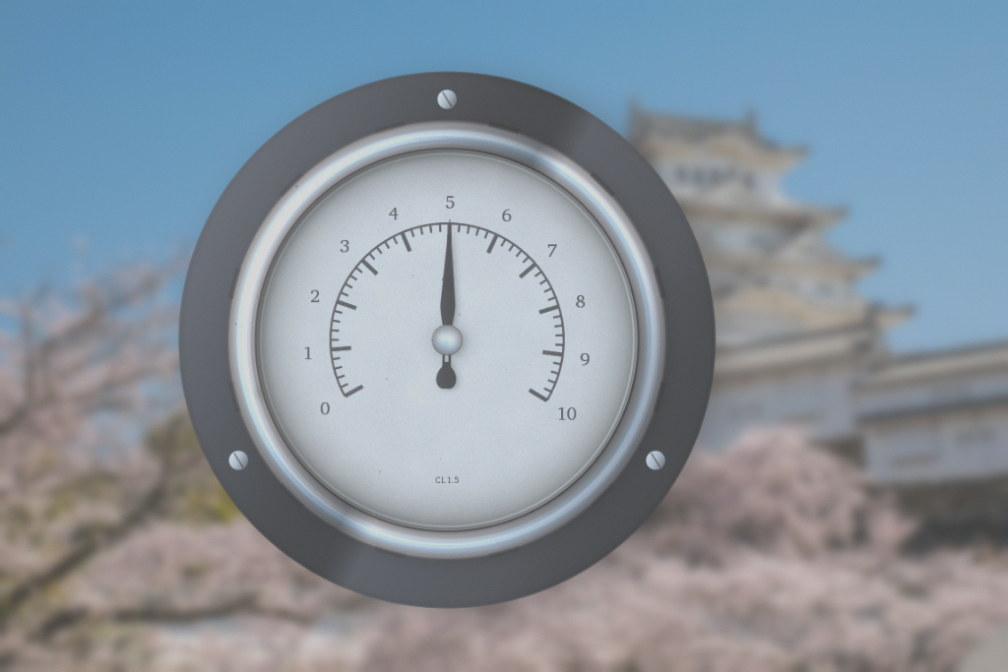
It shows 5A
